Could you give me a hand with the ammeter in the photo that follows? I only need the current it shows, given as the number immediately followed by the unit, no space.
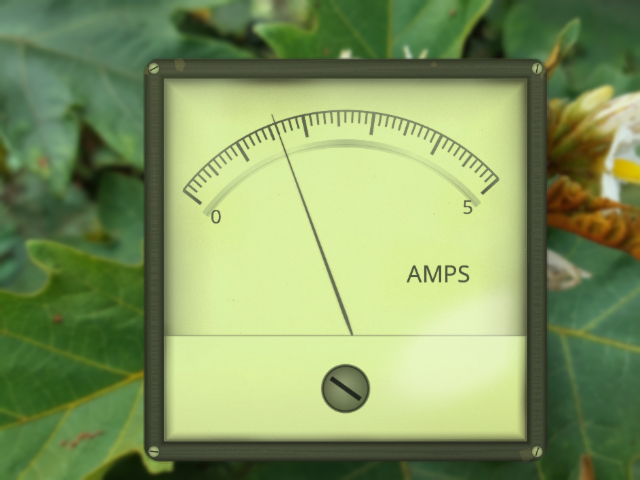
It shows 1.6A
